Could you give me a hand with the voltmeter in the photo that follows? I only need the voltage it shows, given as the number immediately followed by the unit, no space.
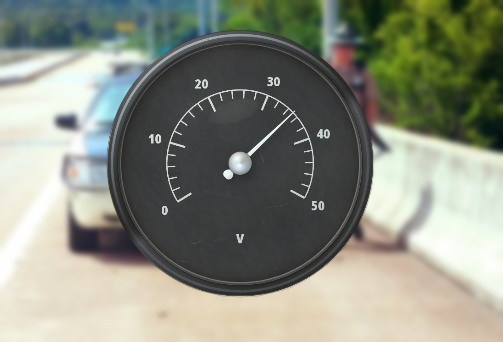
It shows 35V
